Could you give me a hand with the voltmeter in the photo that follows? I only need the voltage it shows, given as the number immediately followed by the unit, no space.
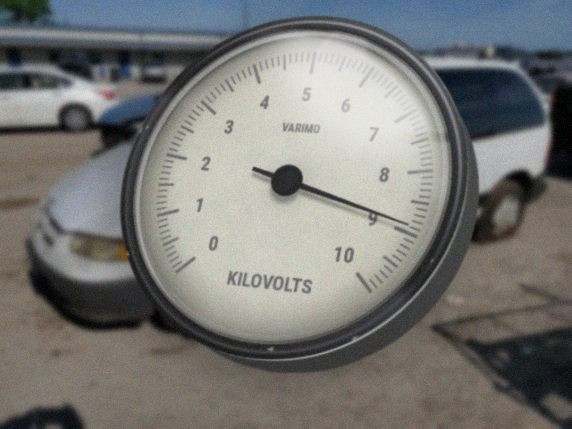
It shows 8.9kV
